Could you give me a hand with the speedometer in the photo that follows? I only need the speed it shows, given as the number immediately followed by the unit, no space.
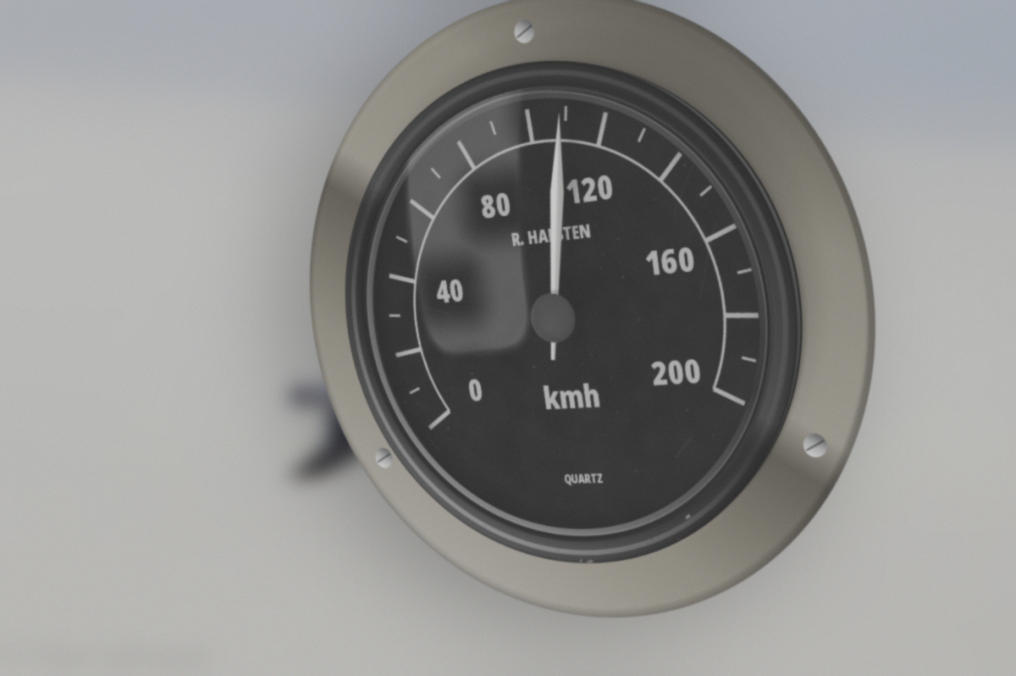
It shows 110km/h
